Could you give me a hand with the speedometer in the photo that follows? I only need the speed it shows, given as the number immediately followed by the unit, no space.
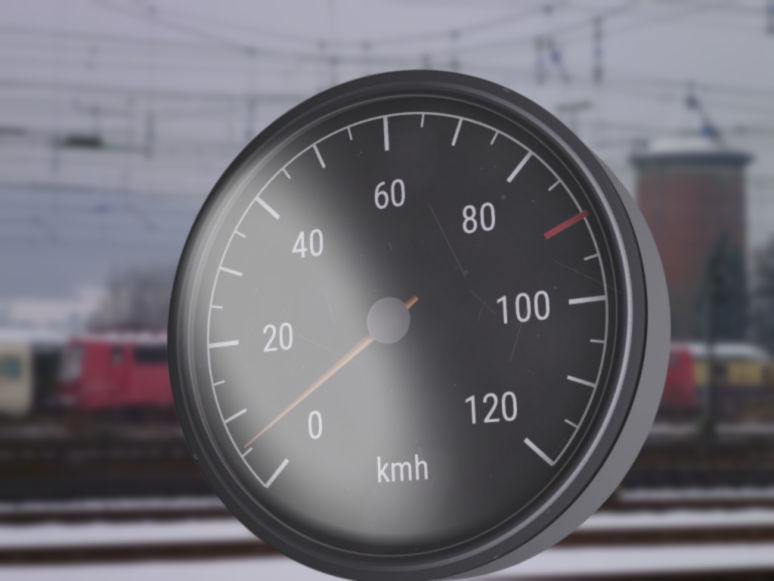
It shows 5km/h
